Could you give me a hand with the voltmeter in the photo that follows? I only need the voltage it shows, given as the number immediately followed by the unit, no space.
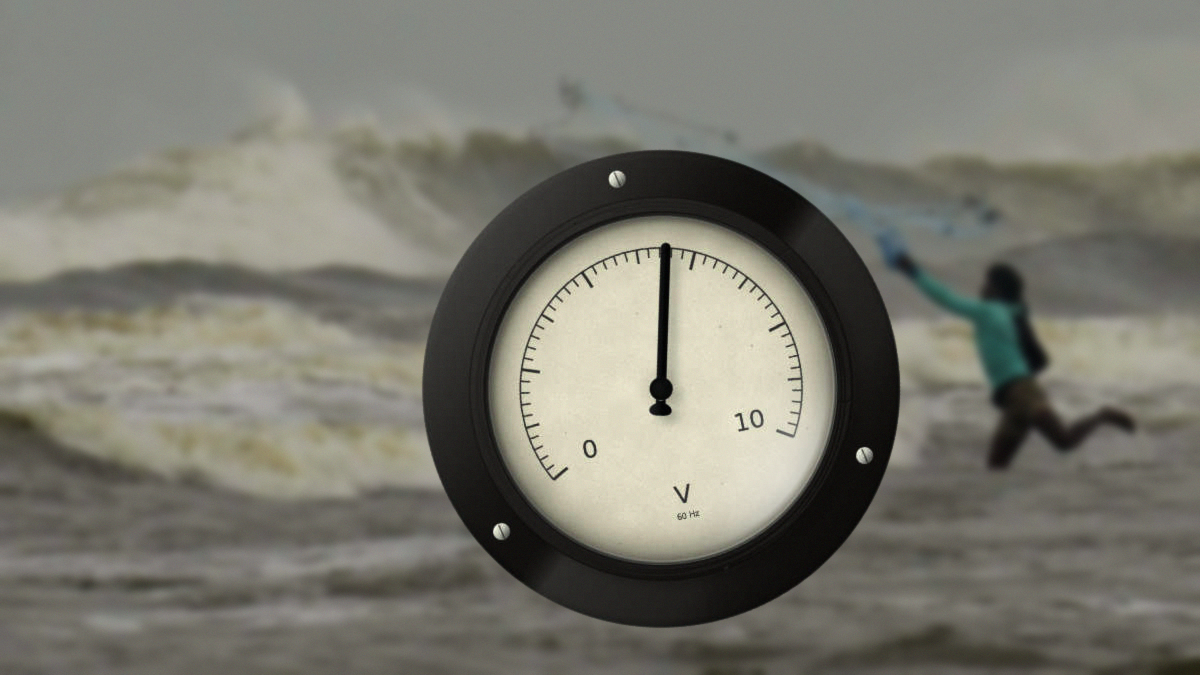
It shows 5.5V
